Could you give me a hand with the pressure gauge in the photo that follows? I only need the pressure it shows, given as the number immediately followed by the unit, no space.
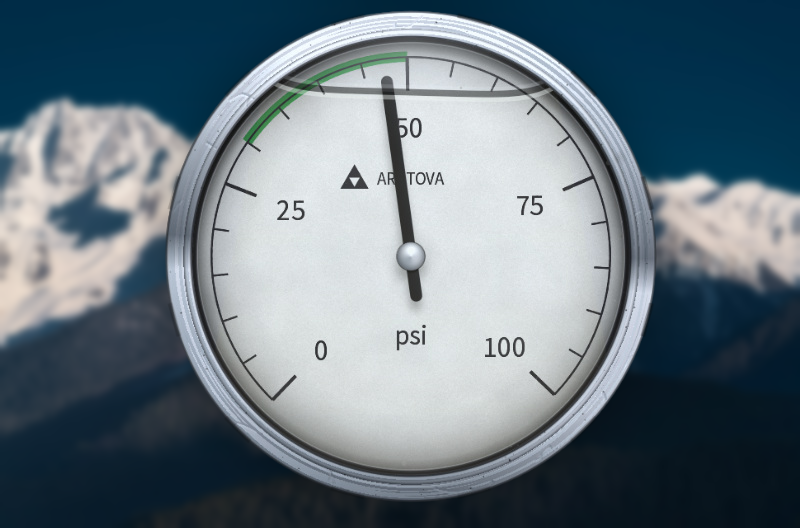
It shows 47.5psi
